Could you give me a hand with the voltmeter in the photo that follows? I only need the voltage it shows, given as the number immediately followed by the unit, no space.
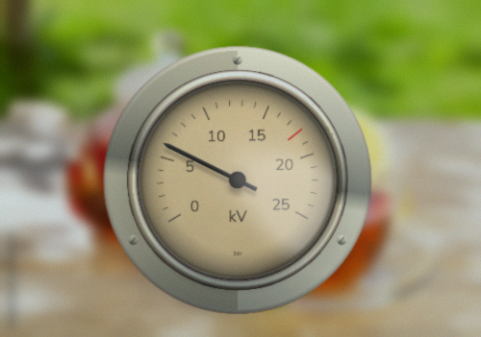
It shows 6kV
